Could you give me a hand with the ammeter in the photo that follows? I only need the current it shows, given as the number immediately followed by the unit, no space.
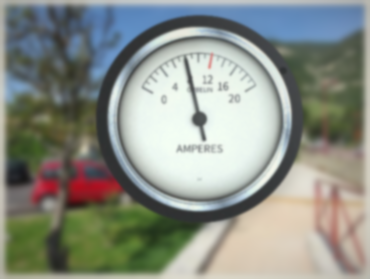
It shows 8A
